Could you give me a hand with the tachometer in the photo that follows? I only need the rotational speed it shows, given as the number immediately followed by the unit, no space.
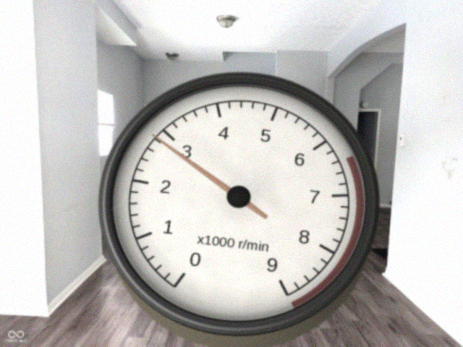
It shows 2800rpm
